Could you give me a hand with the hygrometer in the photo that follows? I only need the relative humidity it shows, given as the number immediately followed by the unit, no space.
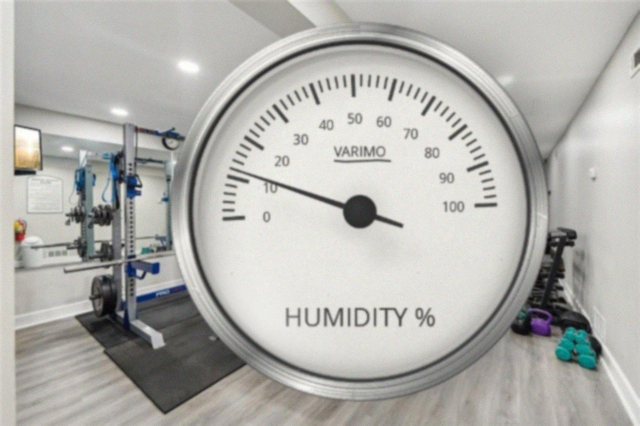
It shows 12%
